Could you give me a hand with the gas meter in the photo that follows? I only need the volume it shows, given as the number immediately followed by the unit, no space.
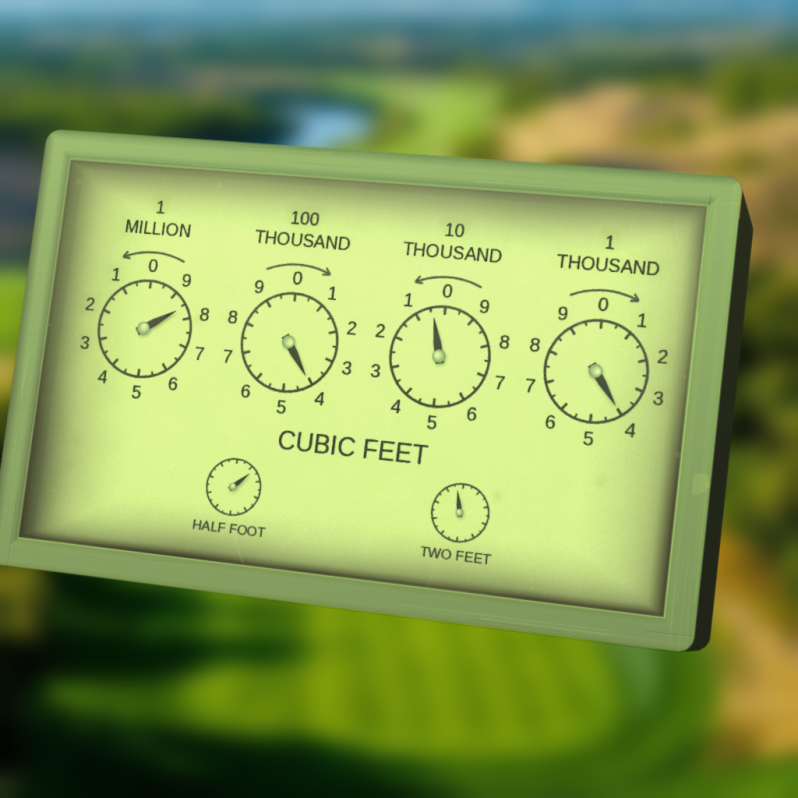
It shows 840400ft³
